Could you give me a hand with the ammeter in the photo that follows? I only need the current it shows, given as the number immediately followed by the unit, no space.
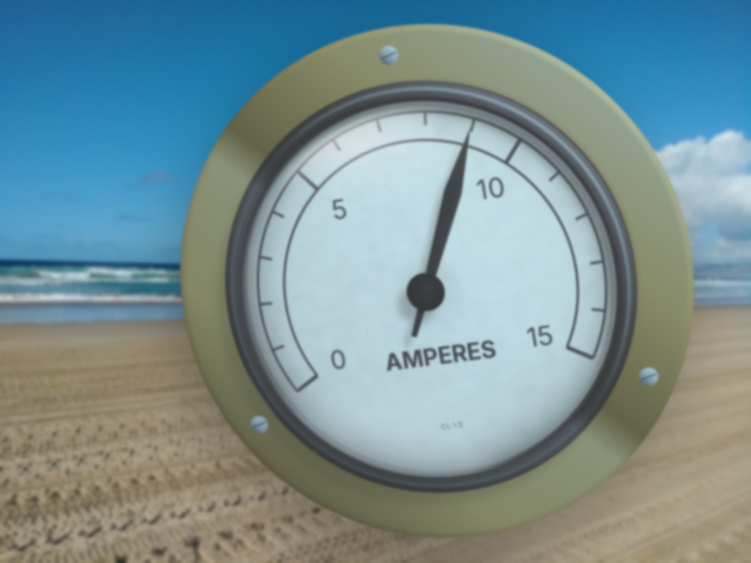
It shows 9A
